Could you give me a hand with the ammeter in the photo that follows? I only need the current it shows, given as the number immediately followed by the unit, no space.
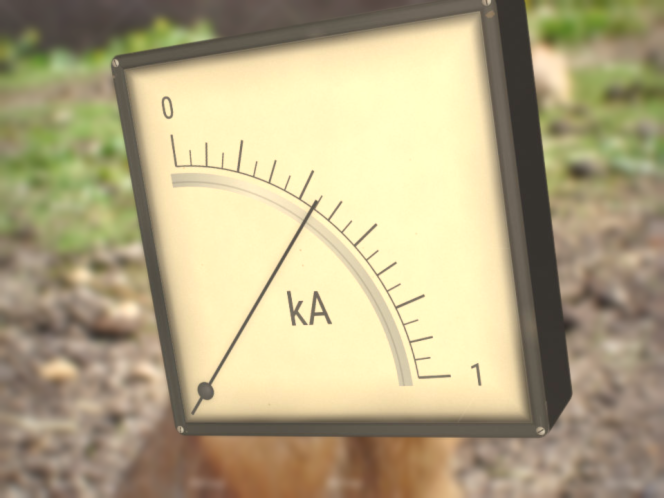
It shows 0.45kA
